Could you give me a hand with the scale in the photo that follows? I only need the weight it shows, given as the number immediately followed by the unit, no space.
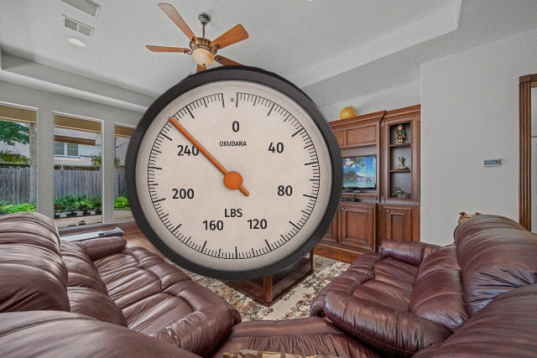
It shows 250lb
